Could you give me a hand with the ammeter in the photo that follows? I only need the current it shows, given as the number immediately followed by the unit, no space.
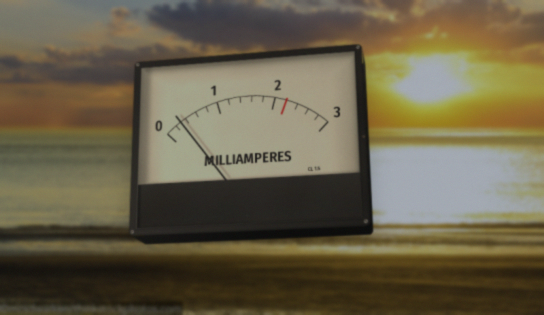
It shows 0.3mA
